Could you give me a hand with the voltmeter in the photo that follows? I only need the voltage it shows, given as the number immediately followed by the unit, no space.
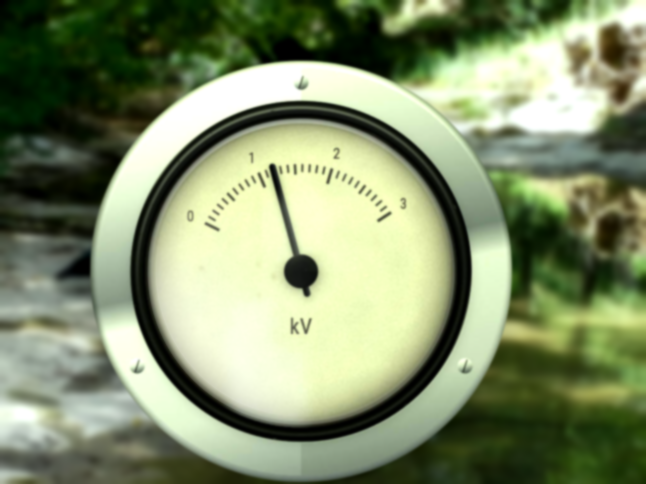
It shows 1.2kV
